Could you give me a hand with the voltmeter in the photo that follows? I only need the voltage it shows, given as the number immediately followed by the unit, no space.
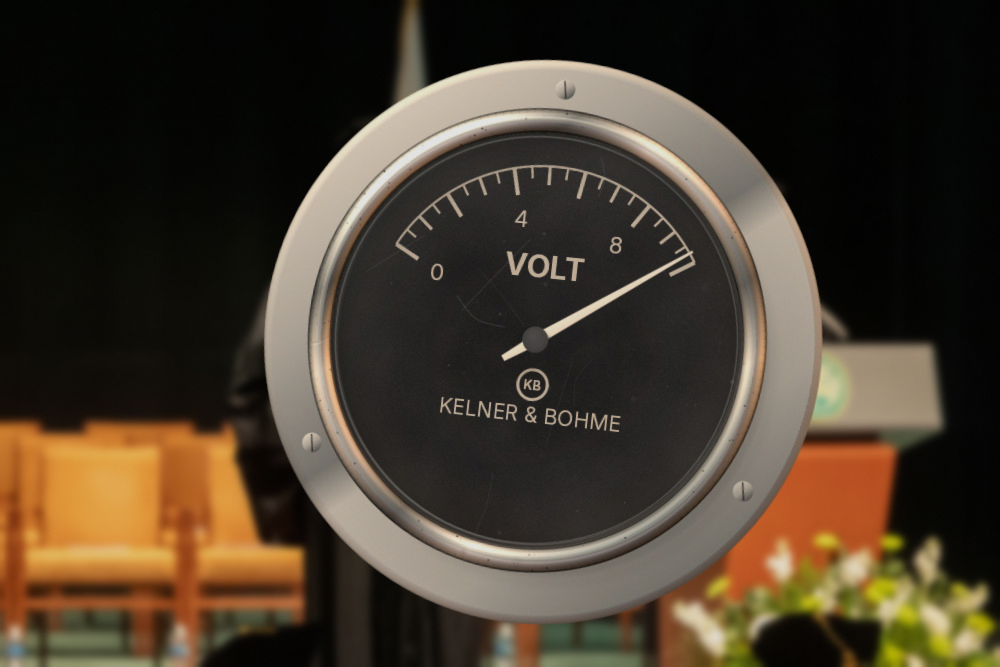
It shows 9.75V
